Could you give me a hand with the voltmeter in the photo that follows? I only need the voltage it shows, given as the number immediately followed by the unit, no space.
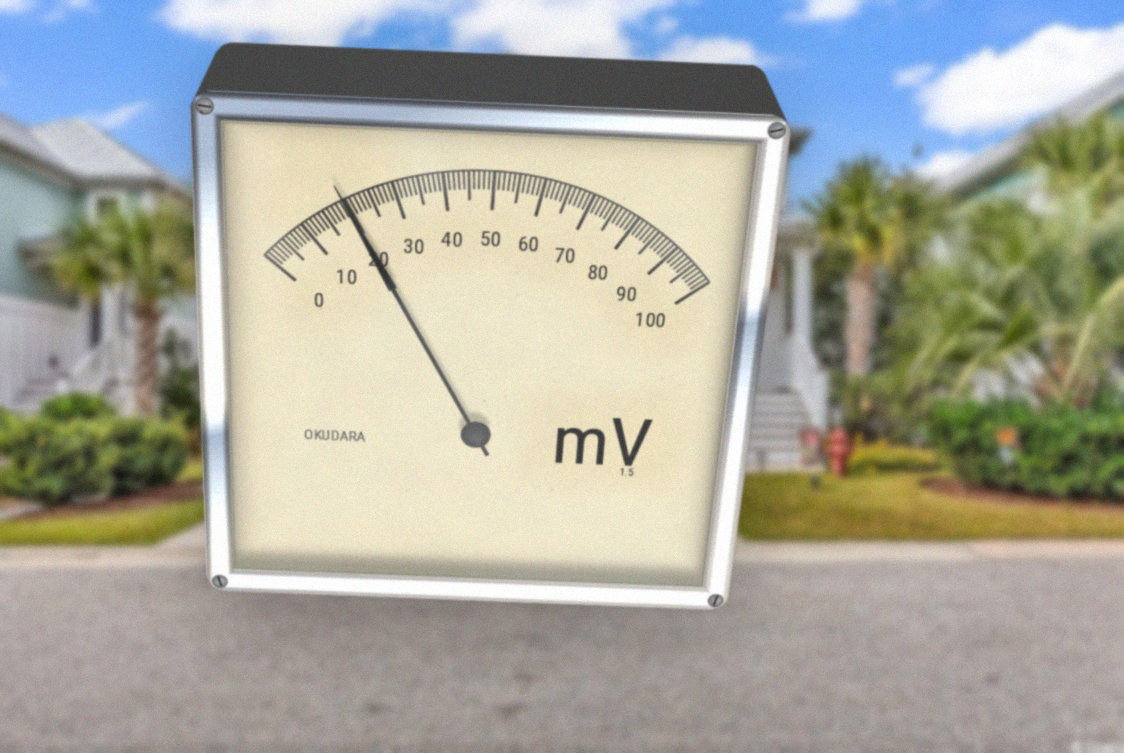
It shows 20mV
